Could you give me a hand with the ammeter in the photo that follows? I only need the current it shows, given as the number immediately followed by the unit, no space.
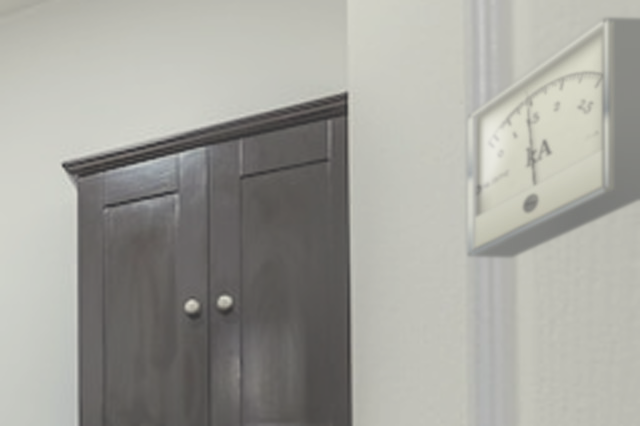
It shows 1.5kA
